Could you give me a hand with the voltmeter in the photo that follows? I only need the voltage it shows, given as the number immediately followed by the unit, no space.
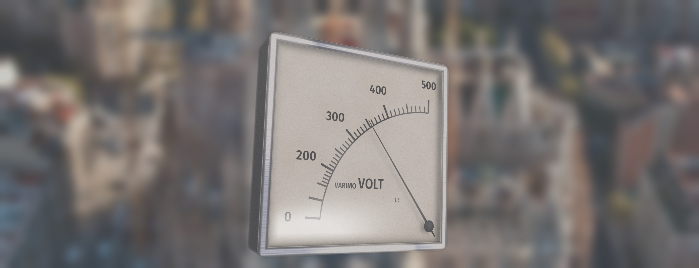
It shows 350V
